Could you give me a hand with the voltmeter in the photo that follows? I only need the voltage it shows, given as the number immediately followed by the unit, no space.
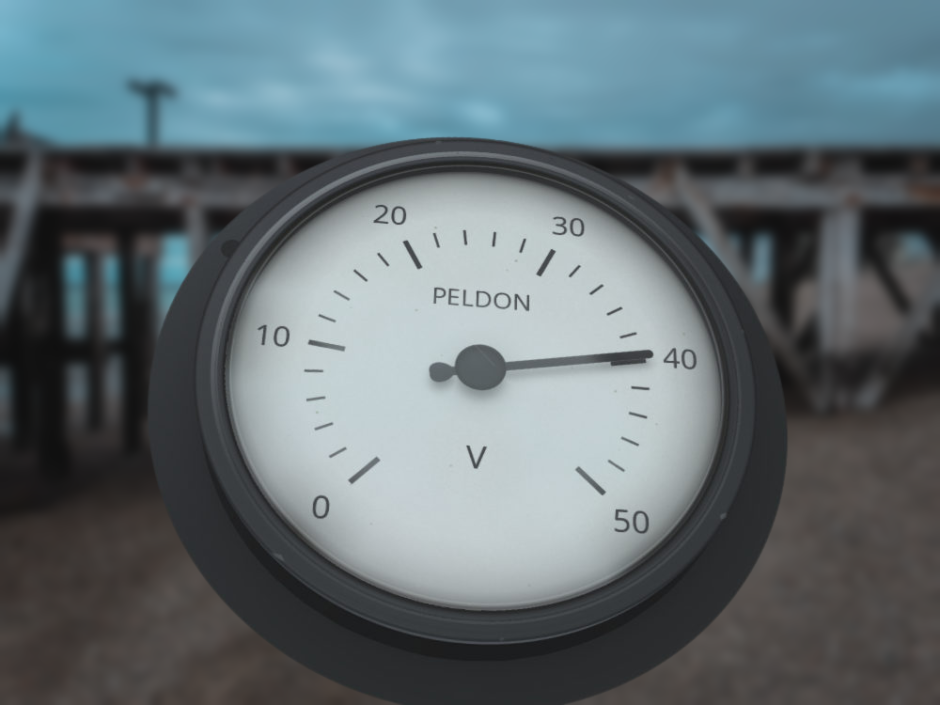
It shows 40V
